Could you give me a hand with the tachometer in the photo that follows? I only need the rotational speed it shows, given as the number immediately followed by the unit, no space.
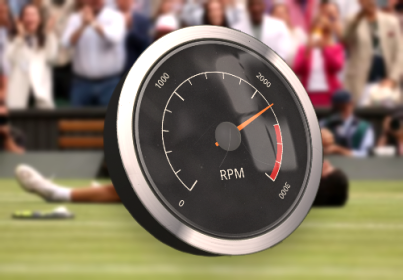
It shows 2200rpm
